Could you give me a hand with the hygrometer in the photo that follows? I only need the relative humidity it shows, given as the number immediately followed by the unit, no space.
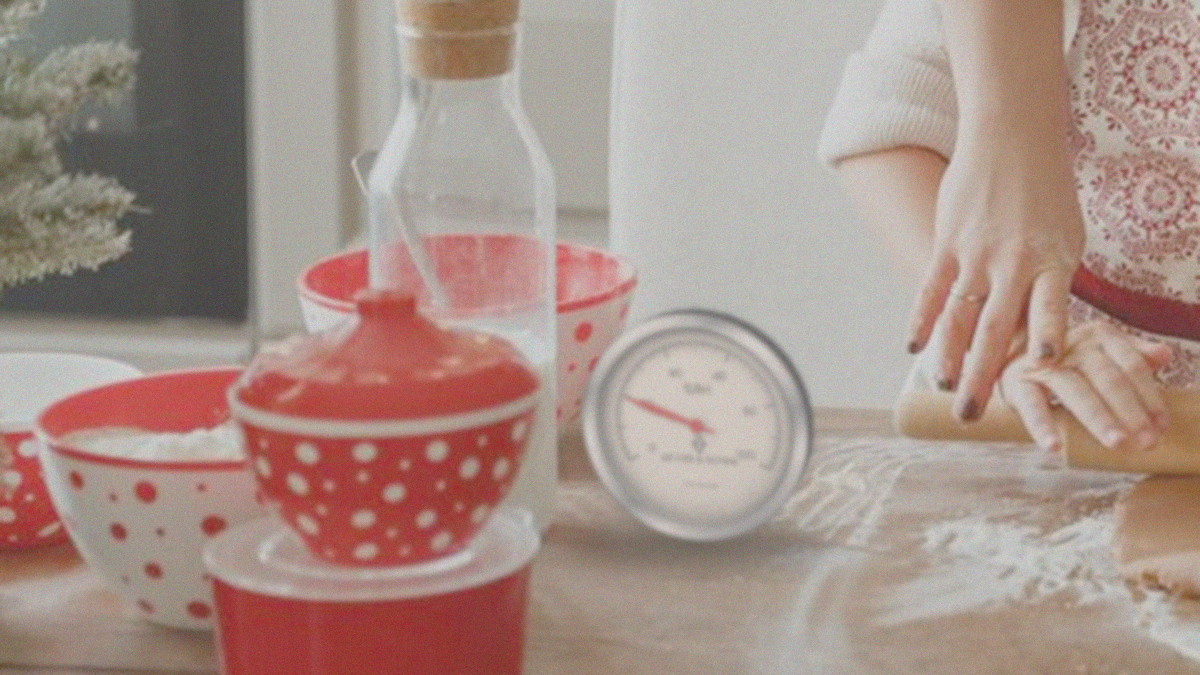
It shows 20%
